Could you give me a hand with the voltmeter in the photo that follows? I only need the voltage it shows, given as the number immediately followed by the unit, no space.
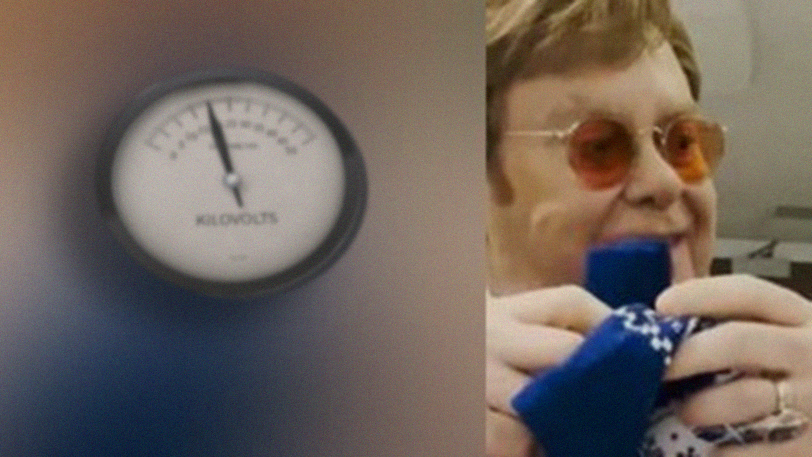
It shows 20kV
